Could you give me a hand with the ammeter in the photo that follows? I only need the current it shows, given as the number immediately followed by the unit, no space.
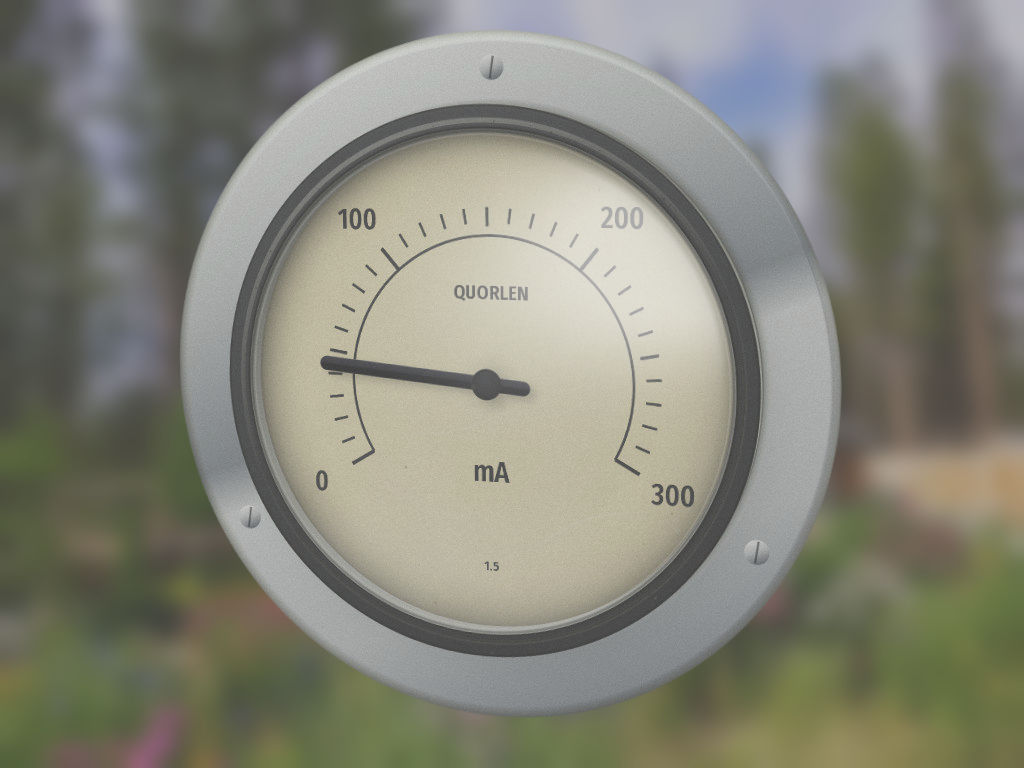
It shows 45mA
